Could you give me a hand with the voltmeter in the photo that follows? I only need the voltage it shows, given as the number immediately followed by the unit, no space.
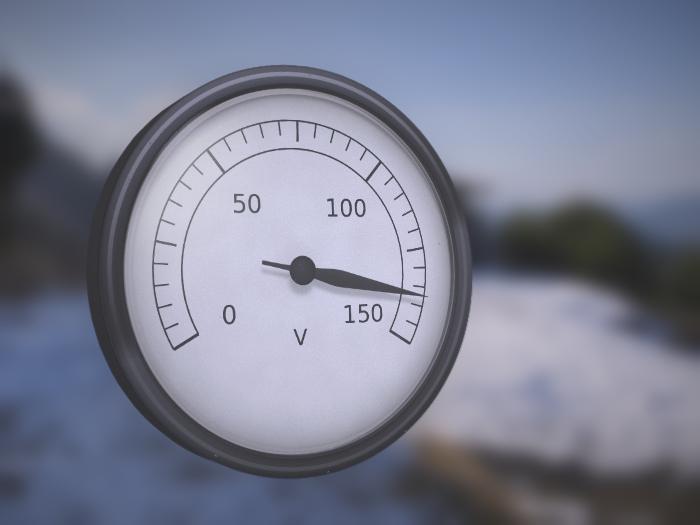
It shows 137.5V
